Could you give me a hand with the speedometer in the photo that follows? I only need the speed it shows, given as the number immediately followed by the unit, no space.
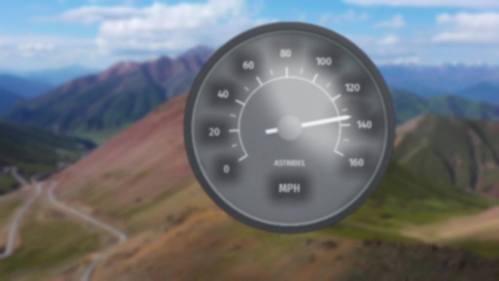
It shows 135mph
